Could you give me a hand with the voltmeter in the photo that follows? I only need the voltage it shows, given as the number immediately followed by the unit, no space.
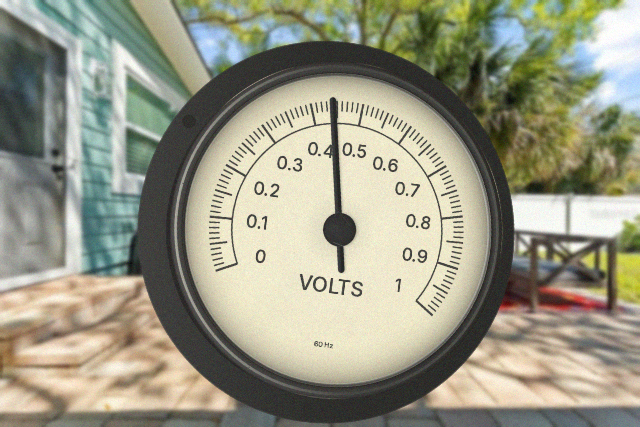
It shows 0.44V
